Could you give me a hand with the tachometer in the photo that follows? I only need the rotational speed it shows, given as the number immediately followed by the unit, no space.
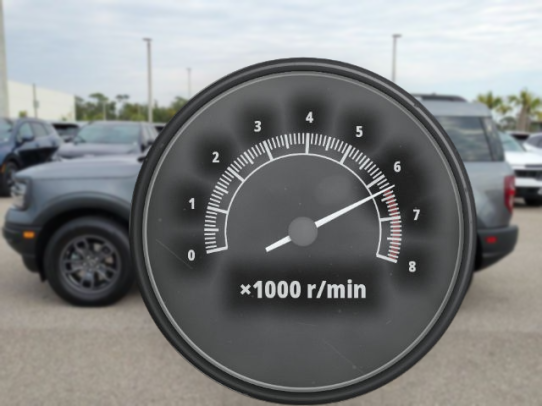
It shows 6300rpm
